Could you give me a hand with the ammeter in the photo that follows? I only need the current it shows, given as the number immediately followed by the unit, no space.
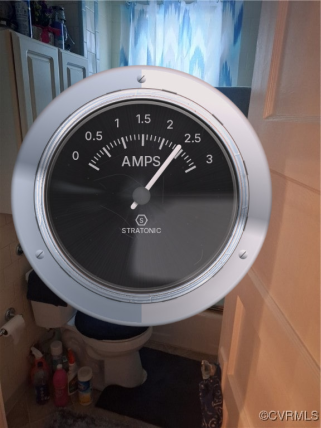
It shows 2.4A
